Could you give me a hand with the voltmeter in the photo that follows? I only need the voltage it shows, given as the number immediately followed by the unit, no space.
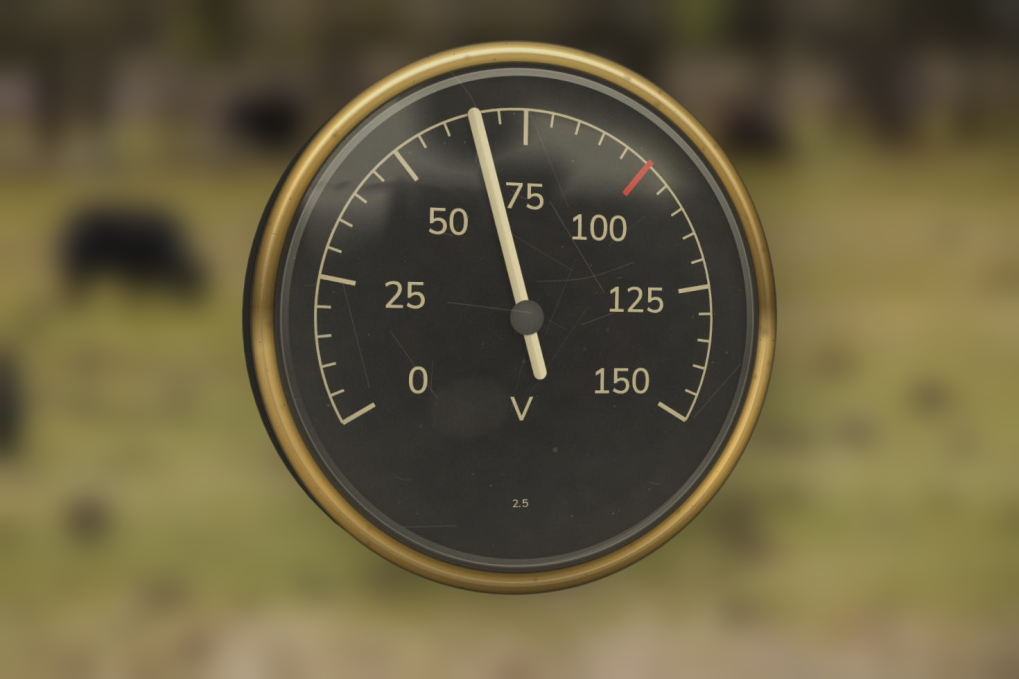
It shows 65V
